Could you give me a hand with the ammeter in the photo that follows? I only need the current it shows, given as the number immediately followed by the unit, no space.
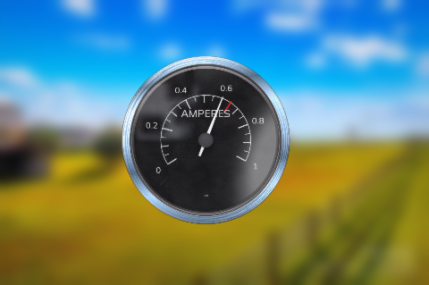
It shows 0.6A
